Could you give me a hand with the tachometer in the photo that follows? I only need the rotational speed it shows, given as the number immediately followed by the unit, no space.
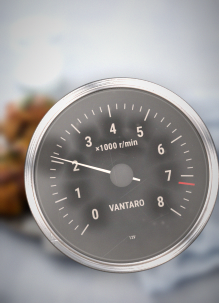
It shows 2100rpm
